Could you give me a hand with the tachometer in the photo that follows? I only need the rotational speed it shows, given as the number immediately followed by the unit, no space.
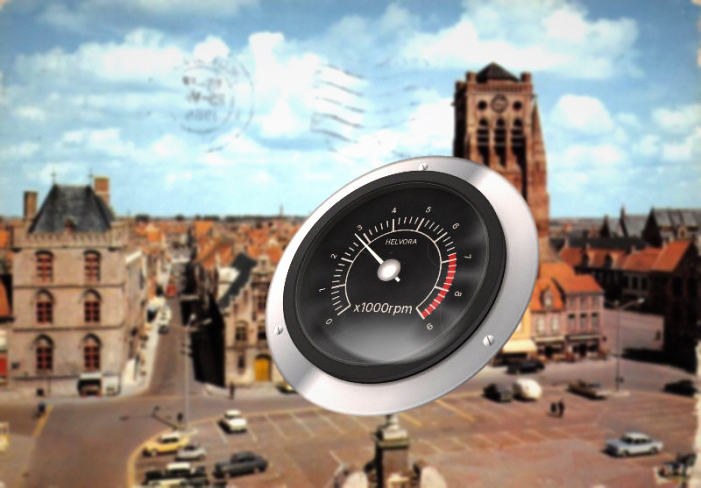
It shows 2800rpm
